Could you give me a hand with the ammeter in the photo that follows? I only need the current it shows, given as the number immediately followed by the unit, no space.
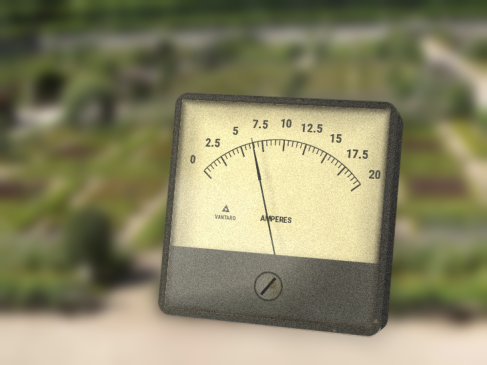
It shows 6.5A
